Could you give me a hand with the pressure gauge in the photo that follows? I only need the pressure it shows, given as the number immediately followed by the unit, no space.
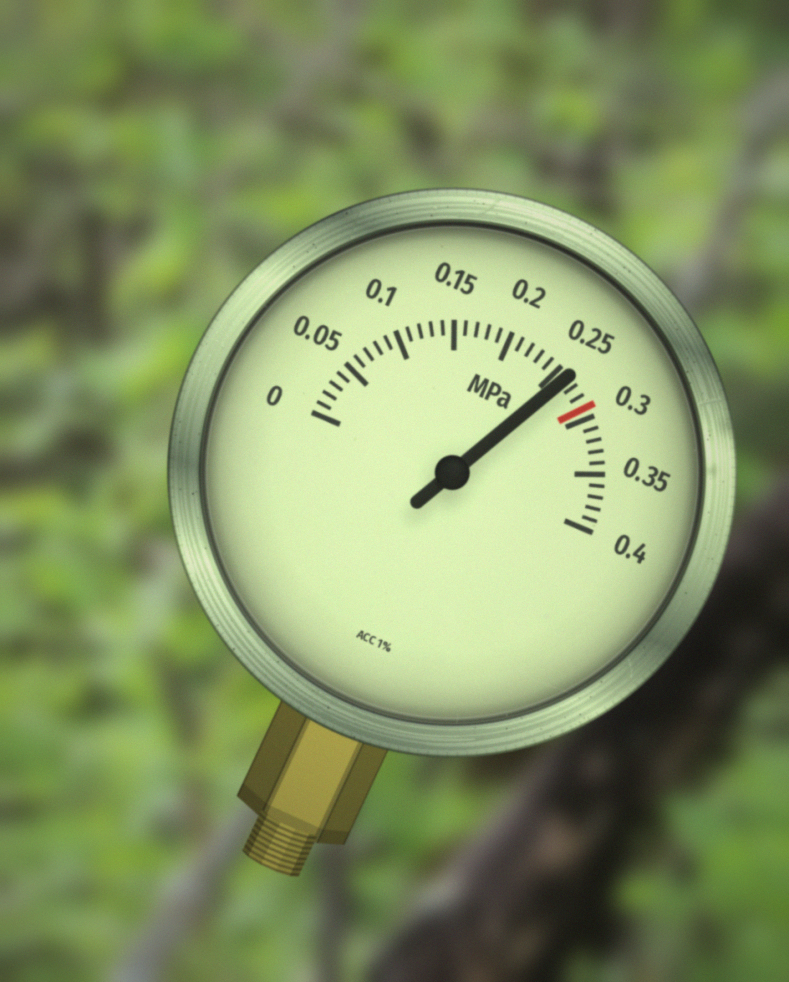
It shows 0.26MPa
